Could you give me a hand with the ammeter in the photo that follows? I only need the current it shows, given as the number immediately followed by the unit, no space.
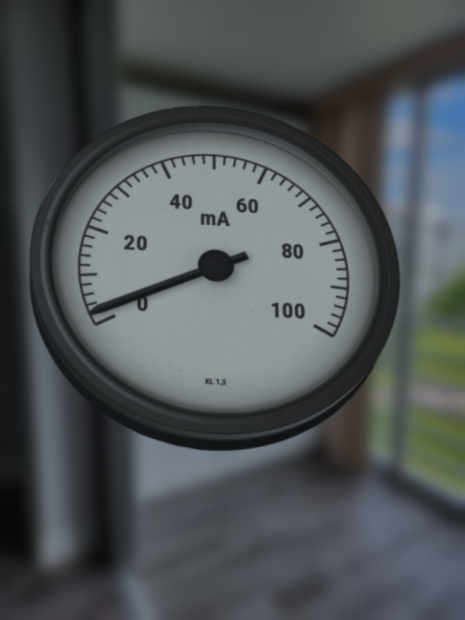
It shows 2mA
